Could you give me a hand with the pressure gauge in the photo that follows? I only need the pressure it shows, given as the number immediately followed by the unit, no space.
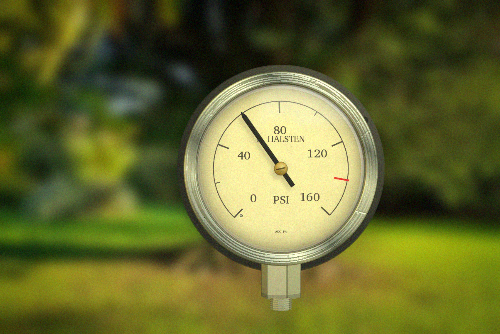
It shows 60psi
